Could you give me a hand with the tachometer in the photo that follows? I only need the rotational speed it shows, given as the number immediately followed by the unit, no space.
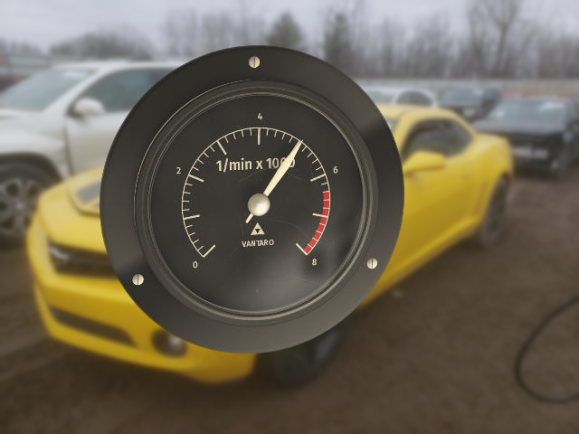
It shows 5000rpm
